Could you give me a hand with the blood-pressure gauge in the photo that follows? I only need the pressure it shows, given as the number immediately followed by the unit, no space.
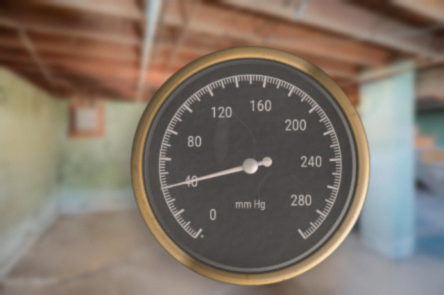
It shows 40mmHg
